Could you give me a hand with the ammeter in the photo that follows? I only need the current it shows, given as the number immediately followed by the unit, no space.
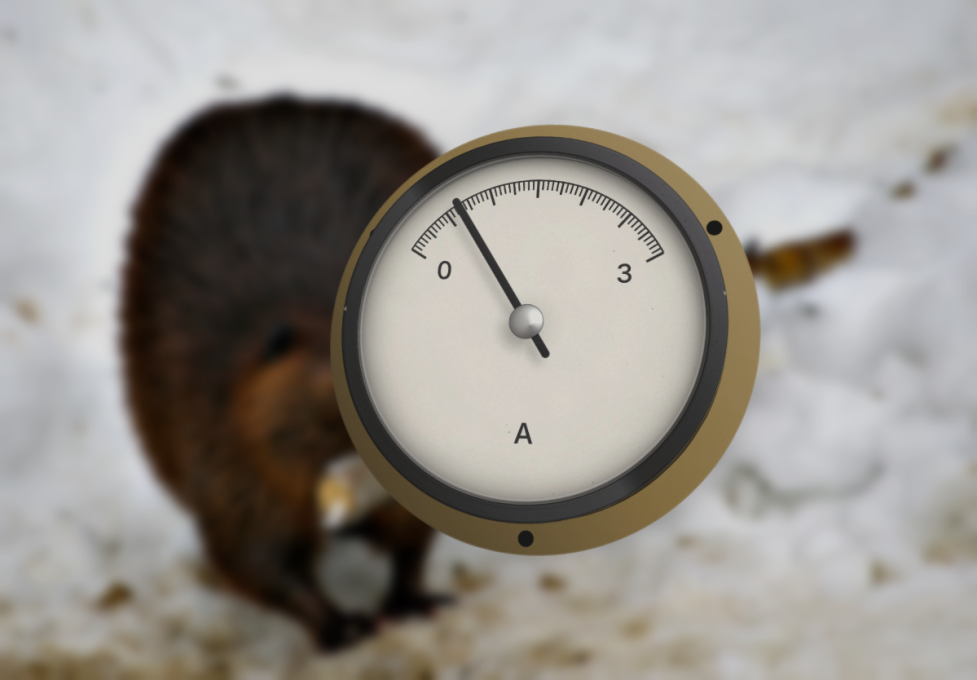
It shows 0.65A
